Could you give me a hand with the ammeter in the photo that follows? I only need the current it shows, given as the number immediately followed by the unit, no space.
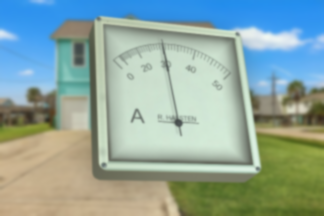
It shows 30A
